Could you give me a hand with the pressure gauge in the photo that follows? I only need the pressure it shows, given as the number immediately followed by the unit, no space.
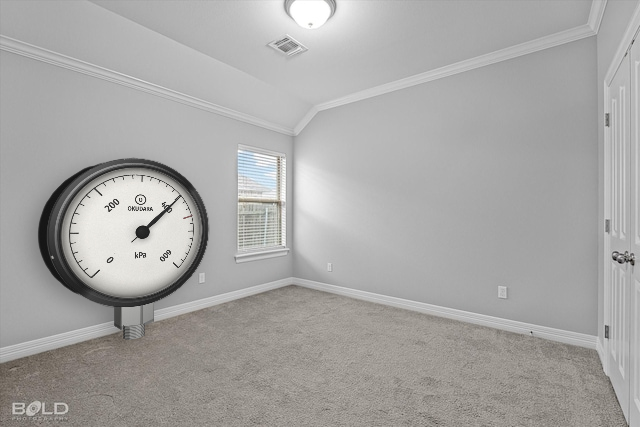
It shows 400kPa
